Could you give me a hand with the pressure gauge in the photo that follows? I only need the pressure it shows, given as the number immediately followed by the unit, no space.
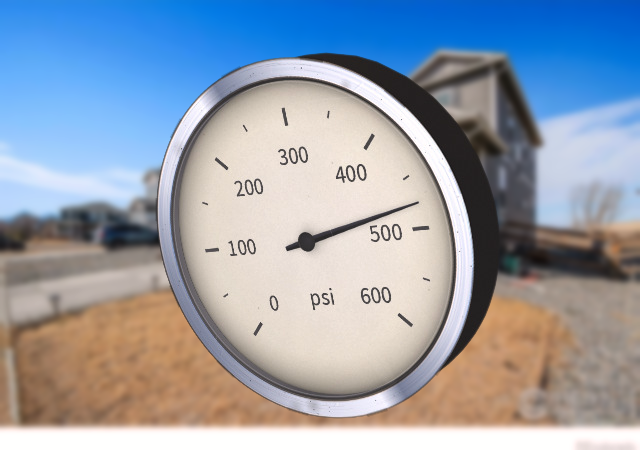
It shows 475psi
